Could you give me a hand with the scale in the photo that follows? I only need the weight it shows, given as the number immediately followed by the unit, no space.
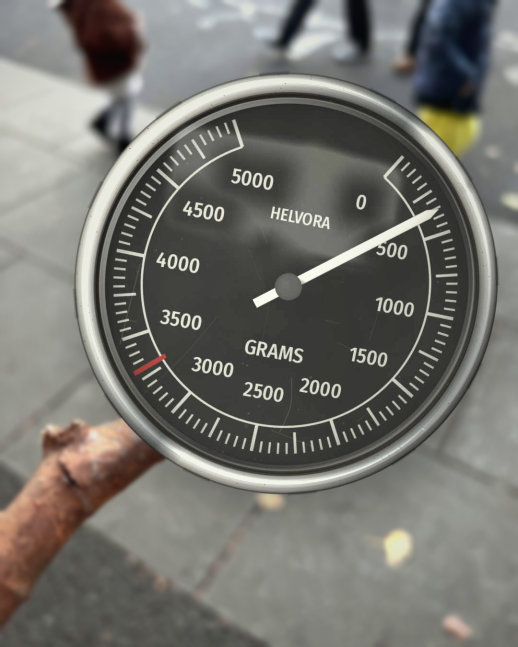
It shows 350g
